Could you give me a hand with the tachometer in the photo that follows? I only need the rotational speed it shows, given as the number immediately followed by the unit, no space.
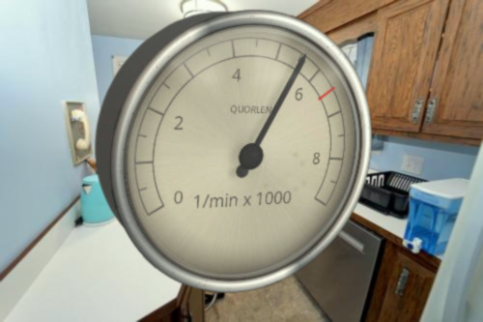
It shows 5500rpm
